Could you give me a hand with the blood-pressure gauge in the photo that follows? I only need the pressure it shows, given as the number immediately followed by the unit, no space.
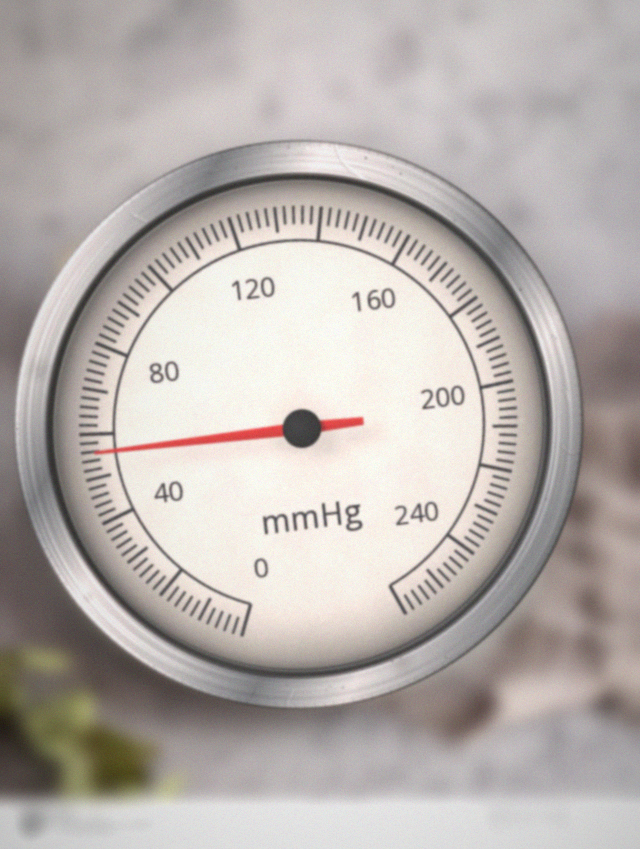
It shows 56mmHg
